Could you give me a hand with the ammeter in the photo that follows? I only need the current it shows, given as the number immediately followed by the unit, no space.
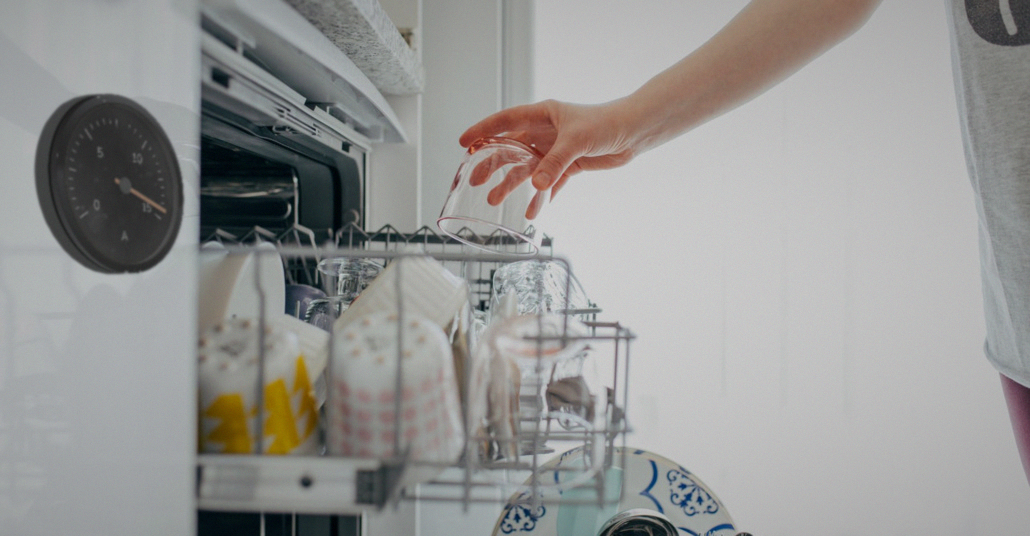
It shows 14.5A
